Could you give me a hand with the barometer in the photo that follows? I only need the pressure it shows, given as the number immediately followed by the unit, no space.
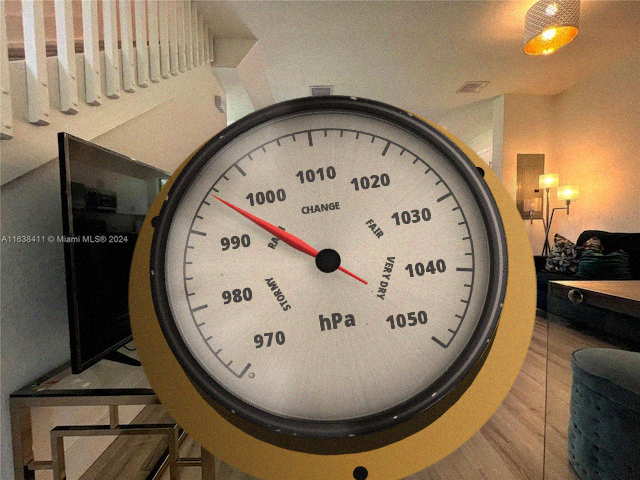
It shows 995hPa
